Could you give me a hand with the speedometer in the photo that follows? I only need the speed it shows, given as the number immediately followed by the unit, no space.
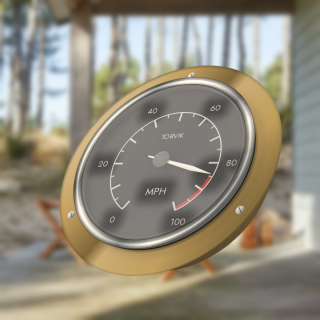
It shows 85mph
